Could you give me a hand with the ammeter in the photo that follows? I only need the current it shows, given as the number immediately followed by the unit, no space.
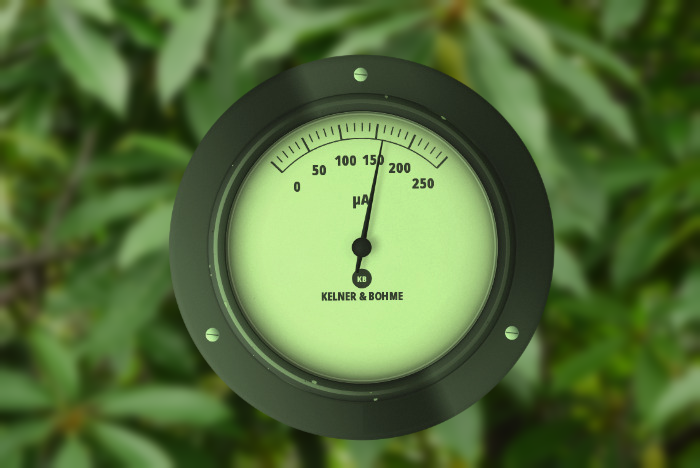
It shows 160µA
